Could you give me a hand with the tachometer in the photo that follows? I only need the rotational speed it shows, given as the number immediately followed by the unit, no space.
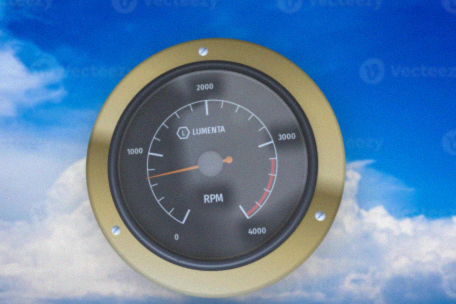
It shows 700rpm
